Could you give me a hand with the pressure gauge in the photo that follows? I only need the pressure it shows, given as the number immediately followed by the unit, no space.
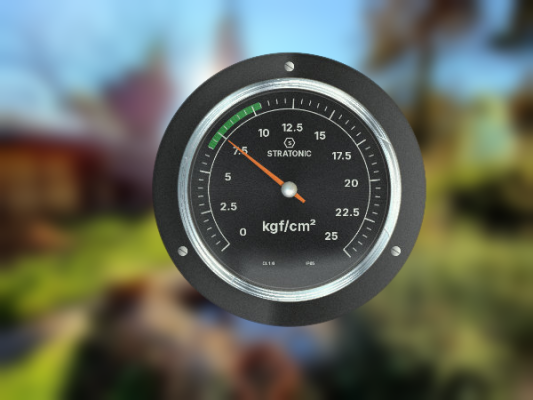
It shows 7.5kg/cm²
